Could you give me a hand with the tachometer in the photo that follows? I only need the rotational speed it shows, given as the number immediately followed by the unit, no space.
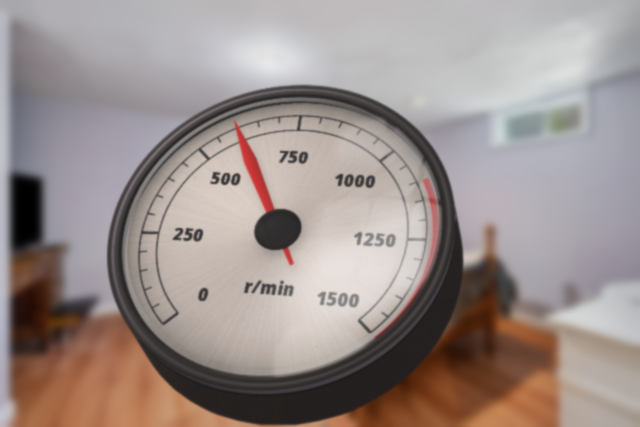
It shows 600rpm
